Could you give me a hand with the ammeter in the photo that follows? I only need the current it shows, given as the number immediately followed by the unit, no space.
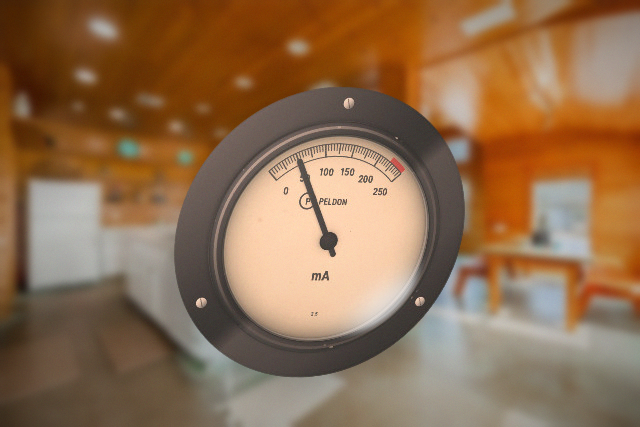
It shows 50mA
